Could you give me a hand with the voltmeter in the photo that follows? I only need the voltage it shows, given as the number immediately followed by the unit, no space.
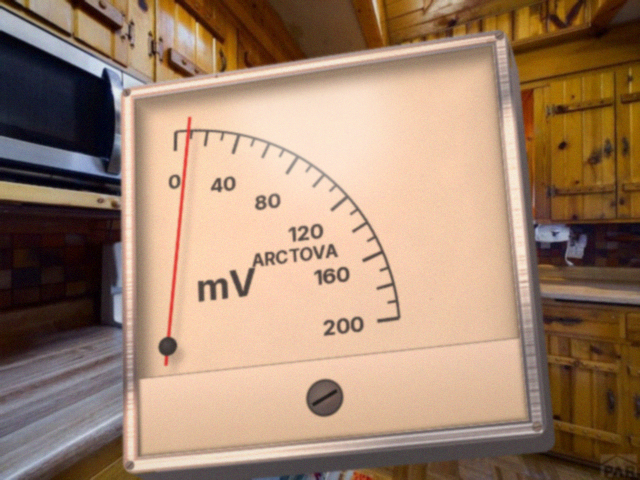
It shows 10mV
